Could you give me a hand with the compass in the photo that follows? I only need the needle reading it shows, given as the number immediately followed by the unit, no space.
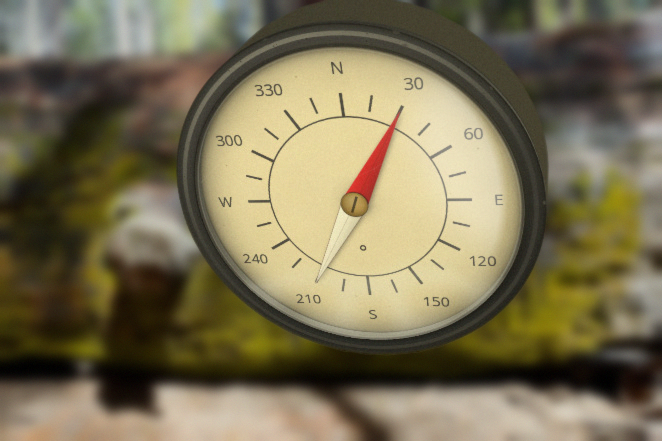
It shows 30°
